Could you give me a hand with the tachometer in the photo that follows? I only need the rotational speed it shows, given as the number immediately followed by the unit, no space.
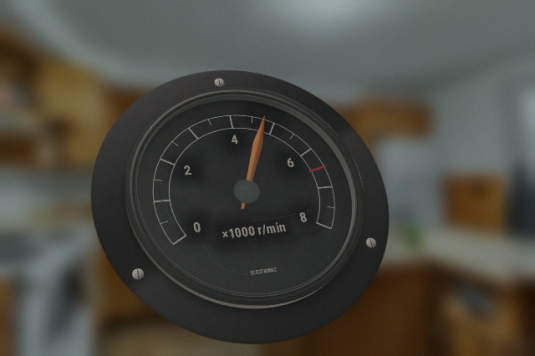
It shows 4750rpm
